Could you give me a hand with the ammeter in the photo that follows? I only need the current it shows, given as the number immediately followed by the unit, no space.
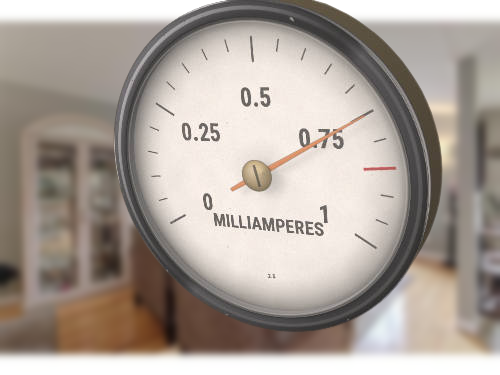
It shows 0.75mA
